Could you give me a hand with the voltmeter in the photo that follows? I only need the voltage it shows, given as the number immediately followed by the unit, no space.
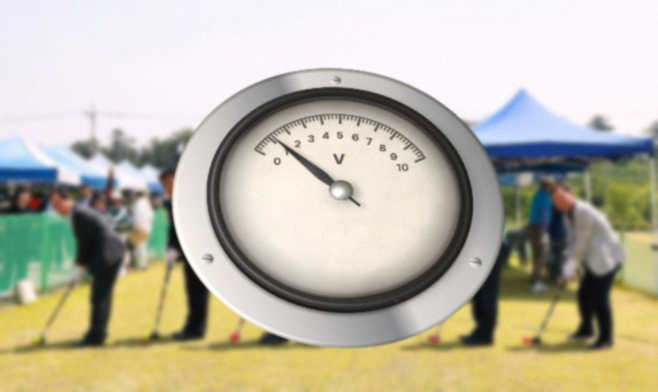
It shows 1V
